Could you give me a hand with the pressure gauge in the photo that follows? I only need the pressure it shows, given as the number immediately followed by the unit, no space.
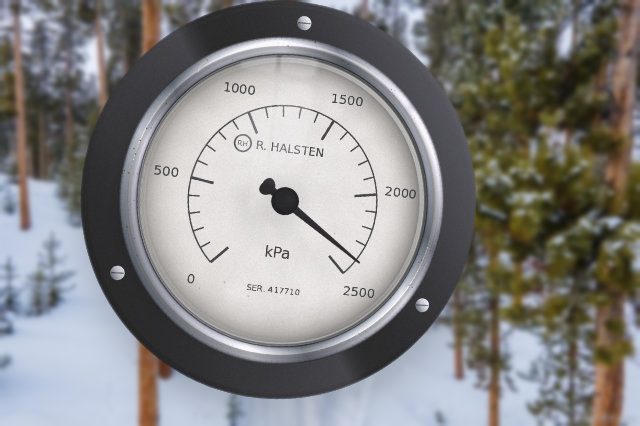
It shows 2400kPa
